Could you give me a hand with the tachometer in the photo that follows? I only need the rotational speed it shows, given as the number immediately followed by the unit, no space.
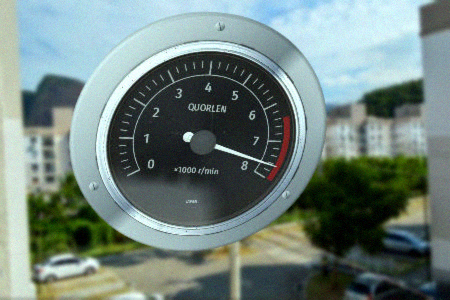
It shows 7600rpm
